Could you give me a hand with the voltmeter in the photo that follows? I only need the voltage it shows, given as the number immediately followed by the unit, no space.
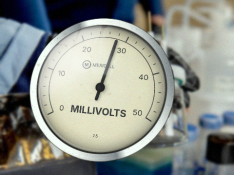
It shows 28mV
